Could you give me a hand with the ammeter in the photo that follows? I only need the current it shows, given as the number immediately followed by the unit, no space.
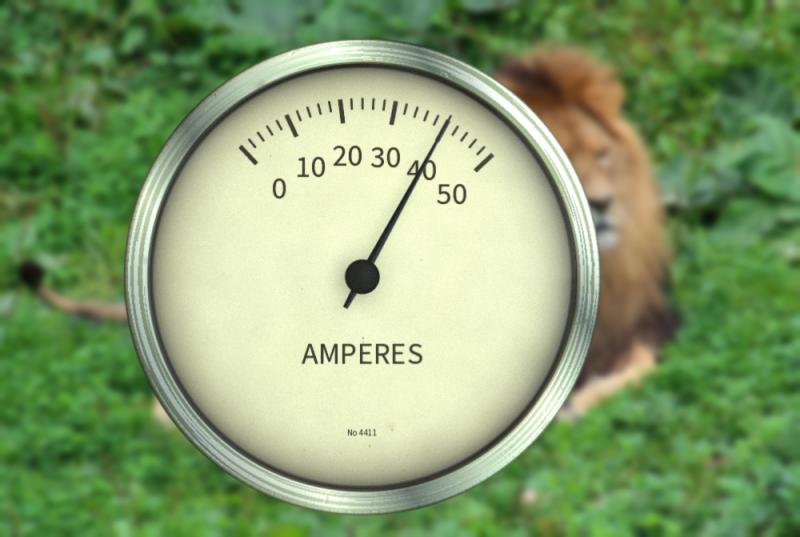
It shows 40A
